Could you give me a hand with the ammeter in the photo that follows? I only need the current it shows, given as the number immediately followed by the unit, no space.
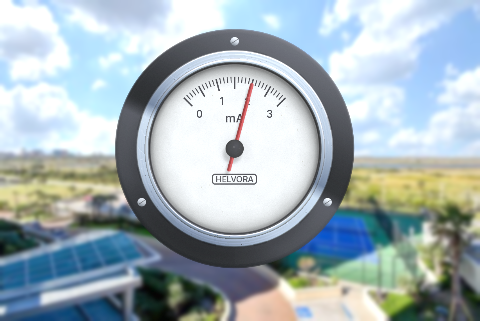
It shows 2mA
